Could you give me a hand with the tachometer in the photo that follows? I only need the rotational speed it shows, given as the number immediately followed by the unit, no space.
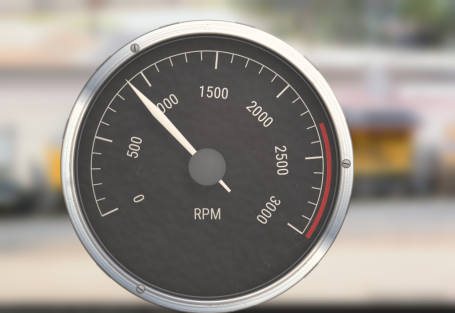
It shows 900rpm
